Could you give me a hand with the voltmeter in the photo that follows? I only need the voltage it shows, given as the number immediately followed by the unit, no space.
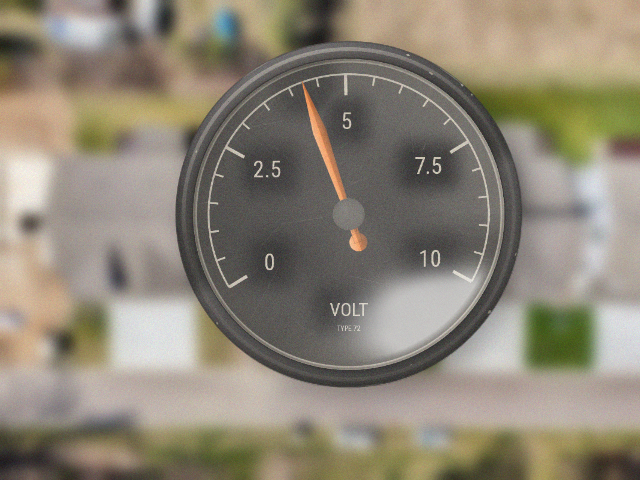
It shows 4.25V
